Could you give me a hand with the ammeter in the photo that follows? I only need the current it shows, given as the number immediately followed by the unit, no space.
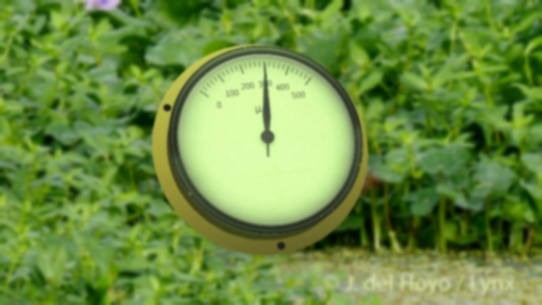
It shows 300µA
